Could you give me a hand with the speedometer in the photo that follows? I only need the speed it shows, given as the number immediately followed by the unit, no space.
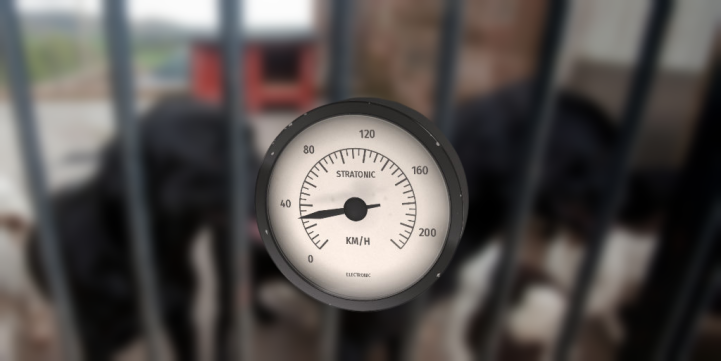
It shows 30km/h
